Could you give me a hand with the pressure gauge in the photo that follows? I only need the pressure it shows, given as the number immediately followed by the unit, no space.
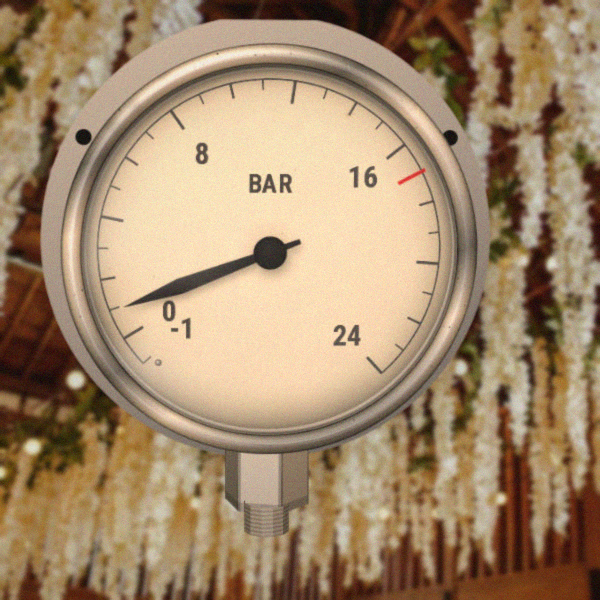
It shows 1bar
